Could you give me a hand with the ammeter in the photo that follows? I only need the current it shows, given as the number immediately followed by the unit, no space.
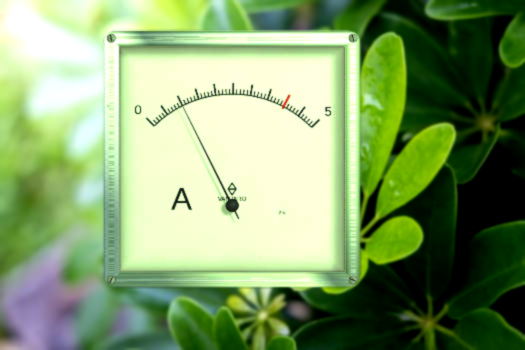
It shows 1A
